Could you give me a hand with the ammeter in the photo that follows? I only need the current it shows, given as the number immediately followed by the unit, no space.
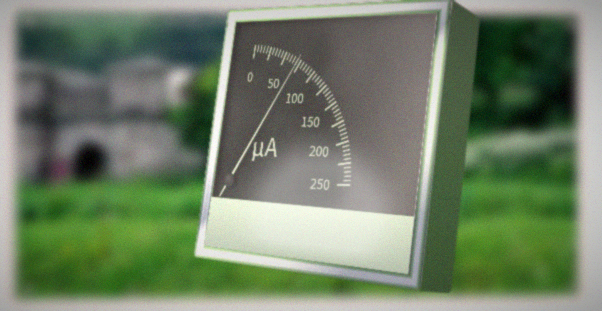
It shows 75µA
